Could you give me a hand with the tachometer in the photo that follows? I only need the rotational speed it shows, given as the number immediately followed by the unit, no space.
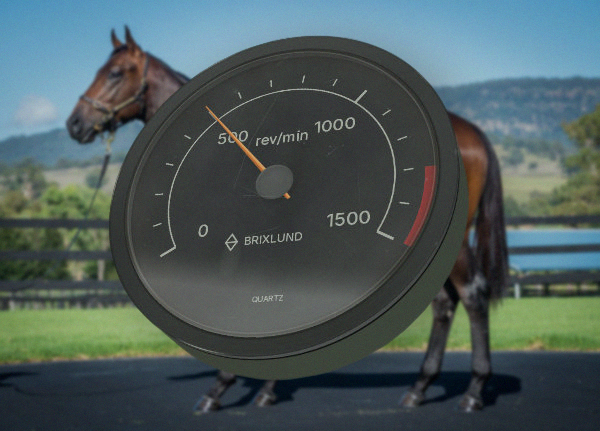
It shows 500rpm
